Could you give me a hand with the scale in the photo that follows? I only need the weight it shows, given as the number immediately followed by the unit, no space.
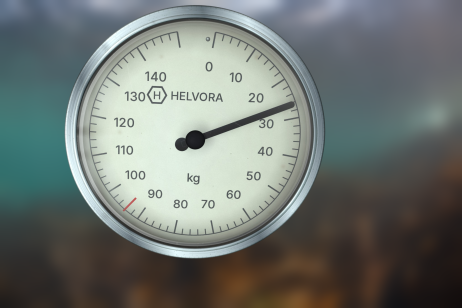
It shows 26kg
